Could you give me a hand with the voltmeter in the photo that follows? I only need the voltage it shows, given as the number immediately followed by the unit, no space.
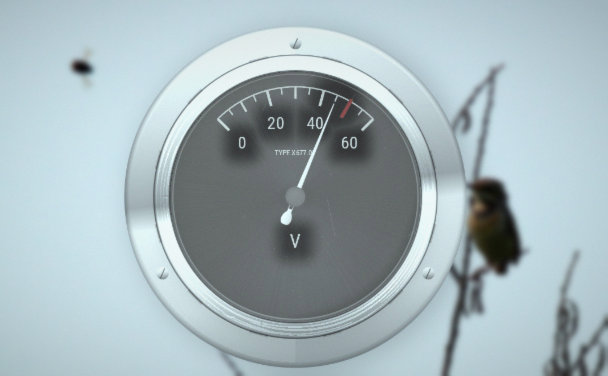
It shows 45V
